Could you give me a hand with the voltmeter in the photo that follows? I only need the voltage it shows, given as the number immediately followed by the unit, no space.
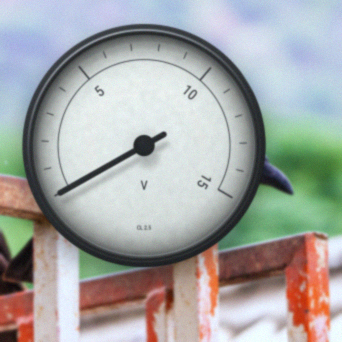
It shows 0V
